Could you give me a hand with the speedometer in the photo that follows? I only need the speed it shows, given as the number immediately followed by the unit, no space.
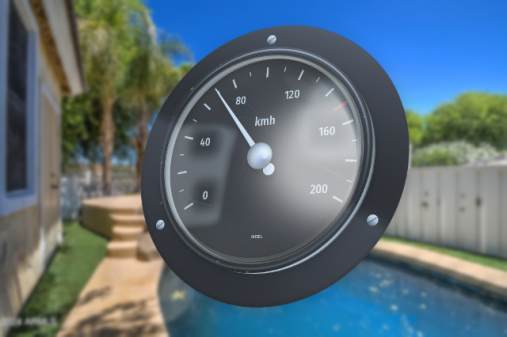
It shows 70km/h
